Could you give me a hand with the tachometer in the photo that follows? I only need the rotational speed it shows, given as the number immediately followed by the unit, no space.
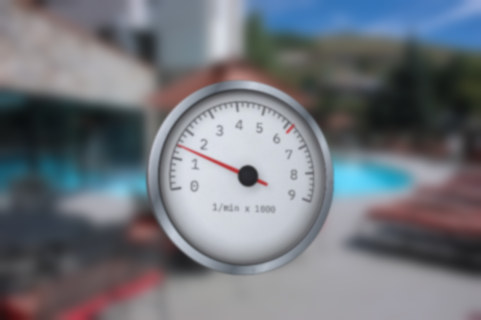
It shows 1400rpm
